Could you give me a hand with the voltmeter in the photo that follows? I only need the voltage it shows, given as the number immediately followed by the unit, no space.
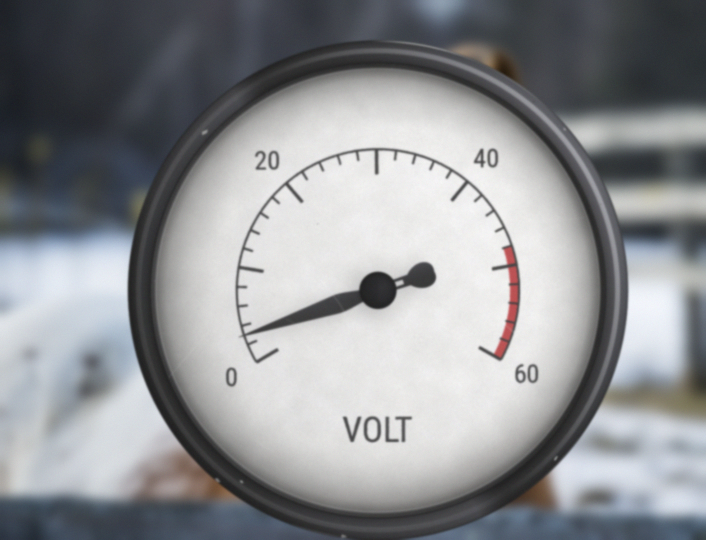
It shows 3V
